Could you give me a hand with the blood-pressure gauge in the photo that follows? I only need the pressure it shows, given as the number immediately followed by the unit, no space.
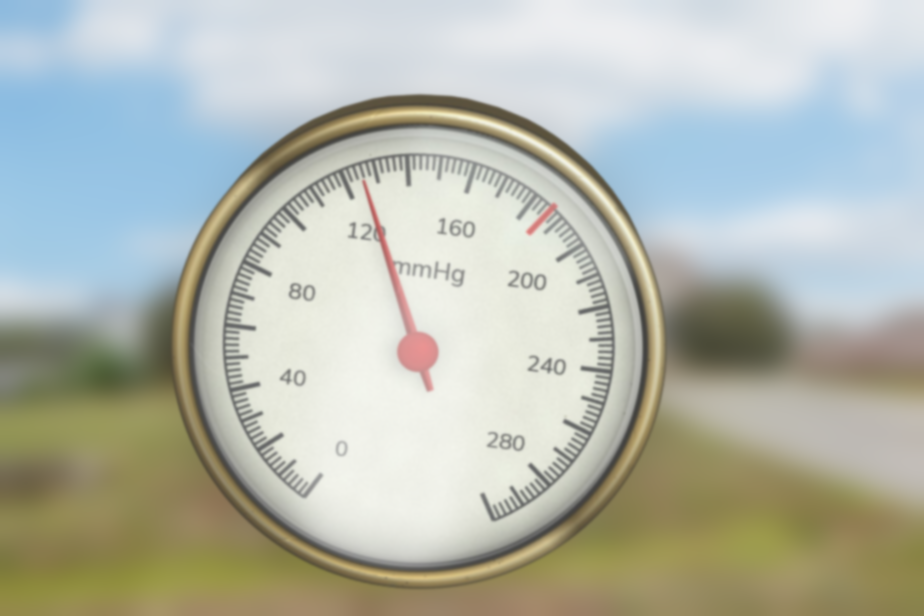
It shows 126mmHg
